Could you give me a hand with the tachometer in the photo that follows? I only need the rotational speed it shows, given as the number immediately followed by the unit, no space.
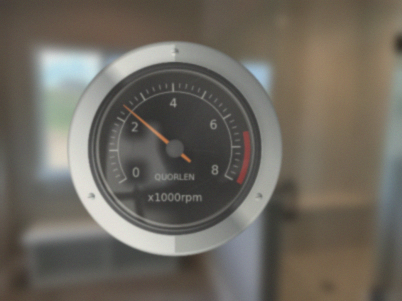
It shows 2400rpm
